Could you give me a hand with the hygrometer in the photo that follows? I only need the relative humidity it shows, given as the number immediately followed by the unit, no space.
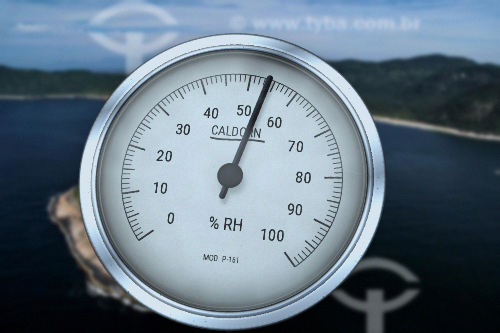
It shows 54%
